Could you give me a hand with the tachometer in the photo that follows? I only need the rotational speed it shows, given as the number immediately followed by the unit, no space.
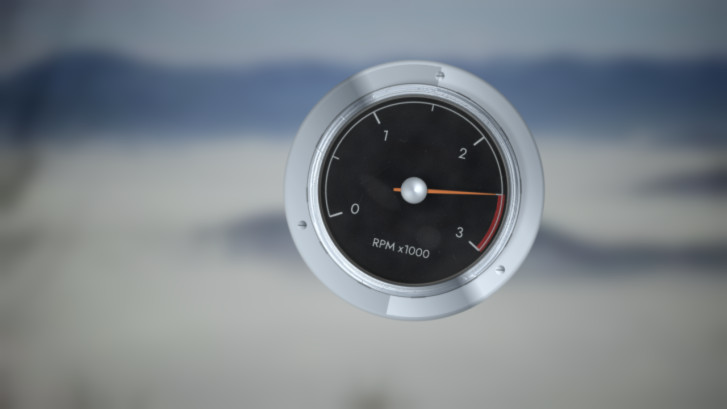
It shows 2500rpm
